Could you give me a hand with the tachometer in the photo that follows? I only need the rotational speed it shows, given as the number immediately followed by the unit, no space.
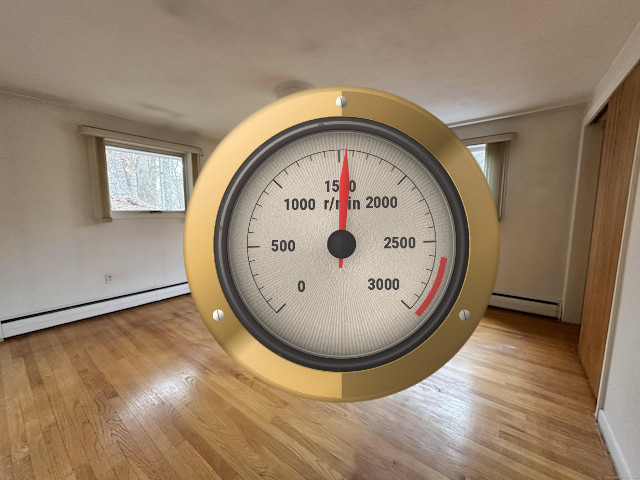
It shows 1550rpm
